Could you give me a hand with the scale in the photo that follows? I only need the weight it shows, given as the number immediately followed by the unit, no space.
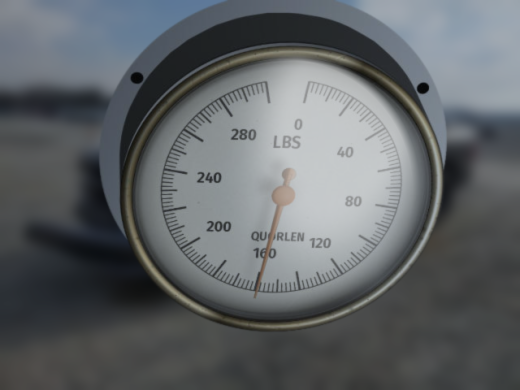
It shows 160lb
